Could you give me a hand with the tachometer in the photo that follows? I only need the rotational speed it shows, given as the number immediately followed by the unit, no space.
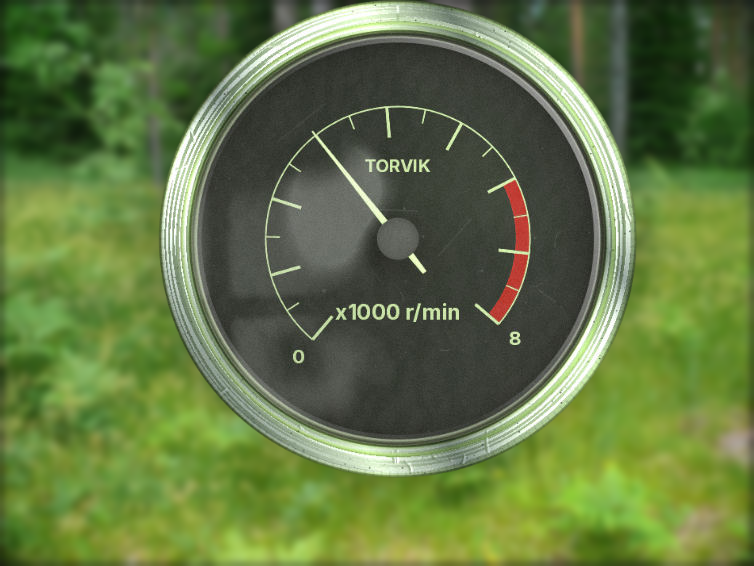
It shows 3000rpm
